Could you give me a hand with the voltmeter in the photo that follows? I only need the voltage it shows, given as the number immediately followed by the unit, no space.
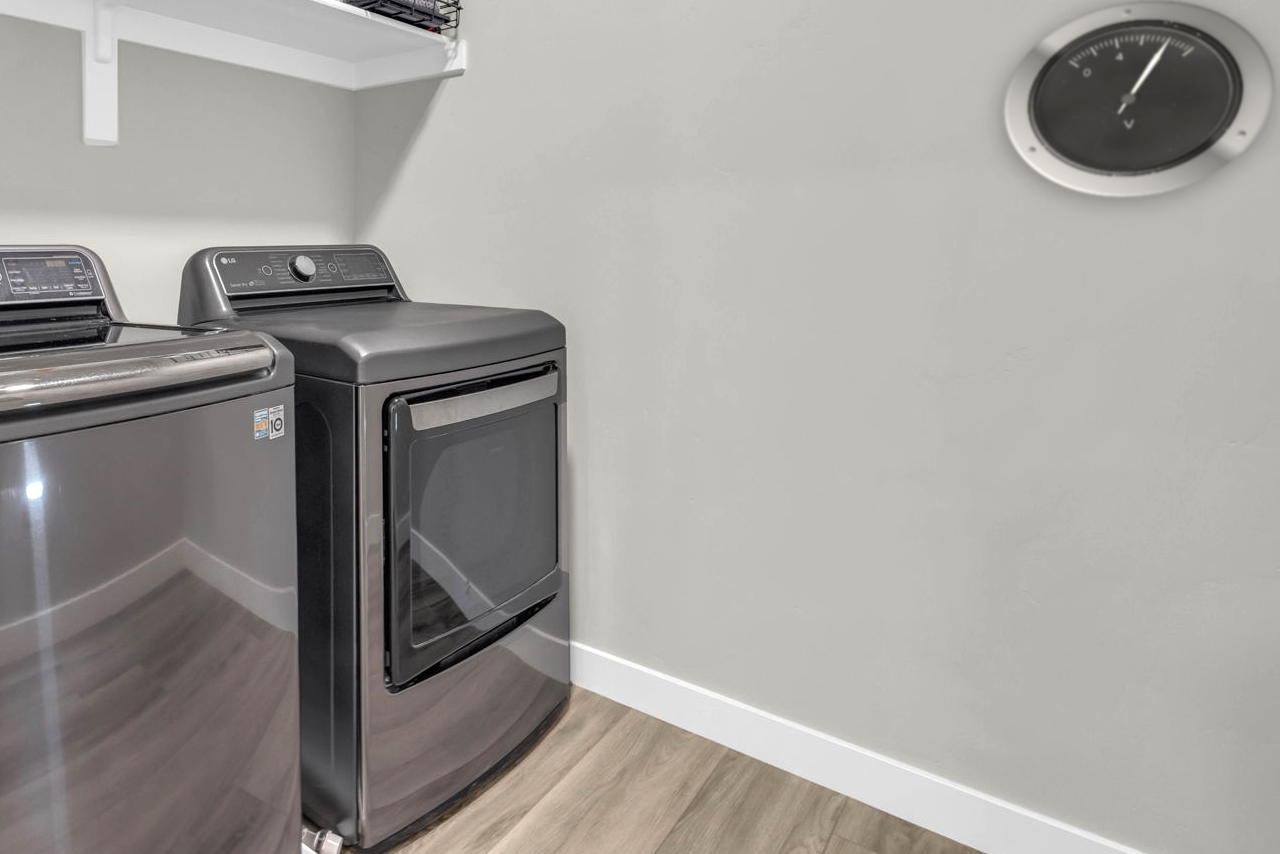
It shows 8V
